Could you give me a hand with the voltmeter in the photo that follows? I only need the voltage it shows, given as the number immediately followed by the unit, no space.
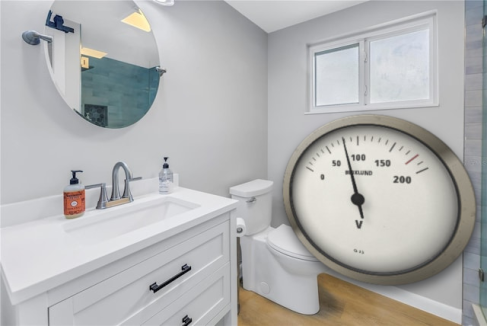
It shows 80V
